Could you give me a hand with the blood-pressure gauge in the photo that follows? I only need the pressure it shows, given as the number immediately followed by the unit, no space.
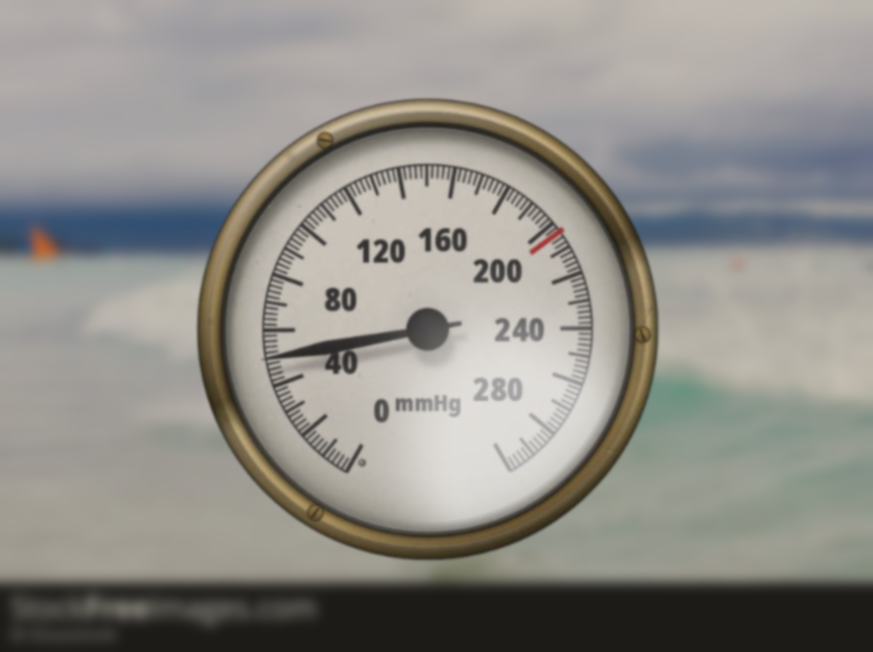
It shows 50mmHg
